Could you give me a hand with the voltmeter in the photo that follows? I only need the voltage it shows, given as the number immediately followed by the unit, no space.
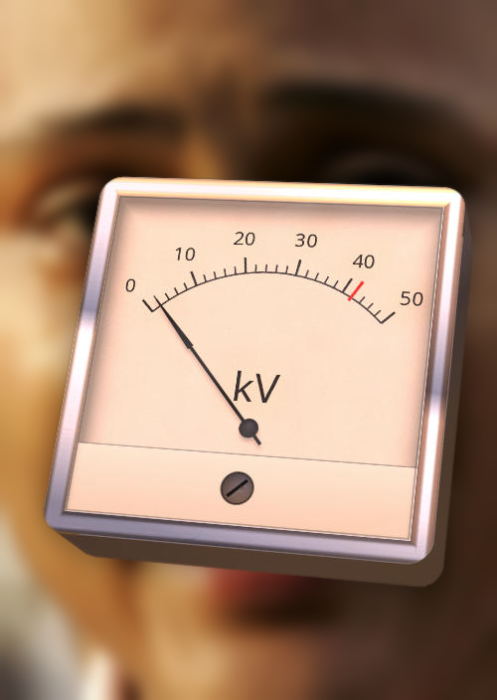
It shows 2kV
